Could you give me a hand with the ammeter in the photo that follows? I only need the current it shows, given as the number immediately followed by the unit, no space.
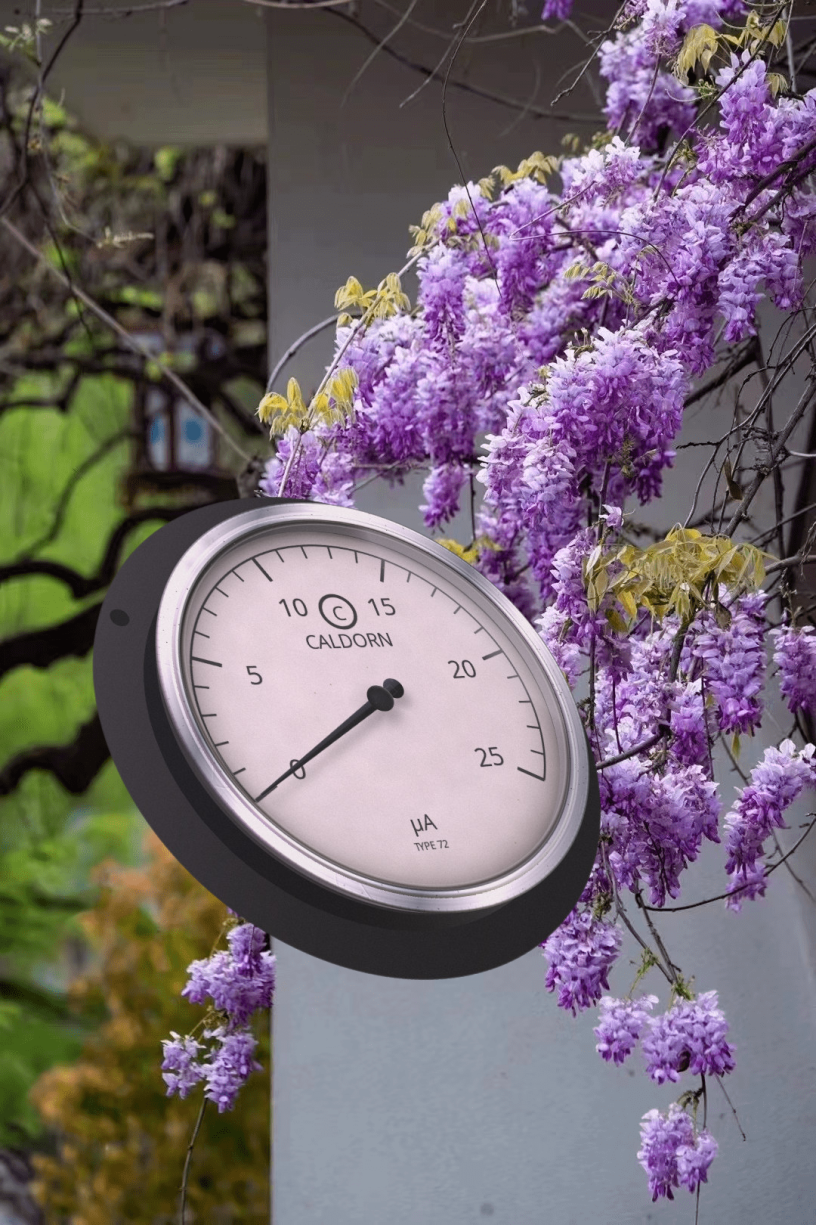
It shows 0µA
